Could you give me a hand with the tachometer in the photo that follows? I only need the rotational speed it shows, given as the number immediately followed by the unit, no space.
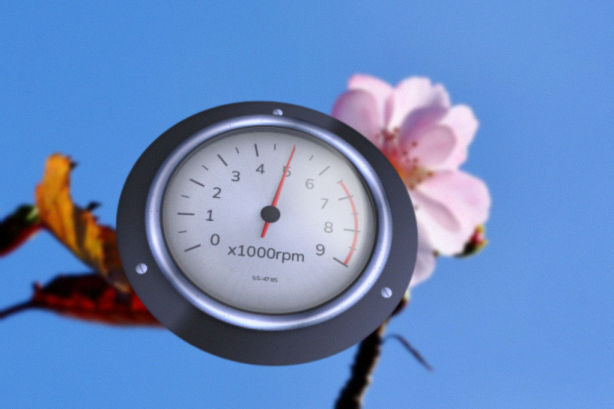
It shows 5000rpm
